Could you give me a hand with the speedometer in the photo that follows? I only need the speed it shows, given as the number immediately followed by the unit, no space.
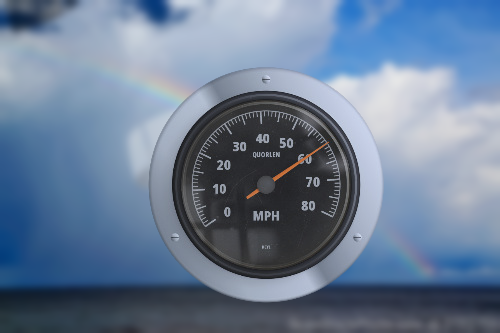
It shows 60mph
